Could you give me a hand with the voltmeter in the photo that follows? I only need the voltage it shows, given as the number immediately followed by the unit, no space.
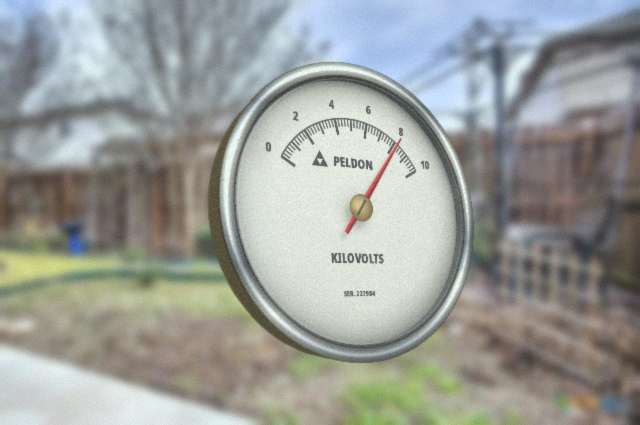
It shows 8kV
